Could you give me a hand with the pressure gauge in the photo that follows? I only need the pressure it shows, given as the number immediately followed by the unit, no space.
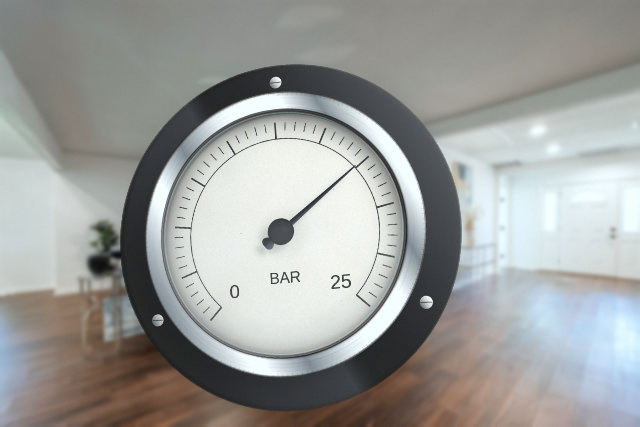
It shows 17.5bar
